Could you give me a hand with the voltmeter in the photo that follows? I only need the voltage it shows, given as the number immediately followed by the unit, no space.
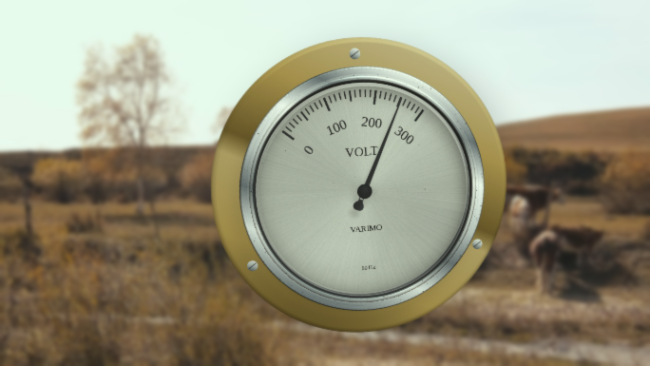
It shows 250V
